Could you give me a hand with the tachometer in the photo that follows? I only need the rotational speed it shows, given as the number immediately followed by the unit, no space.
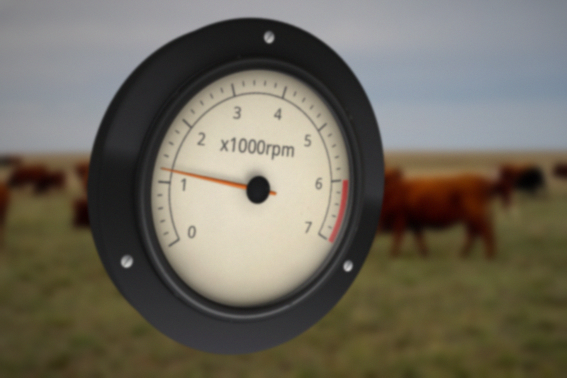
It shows 1200rpm
